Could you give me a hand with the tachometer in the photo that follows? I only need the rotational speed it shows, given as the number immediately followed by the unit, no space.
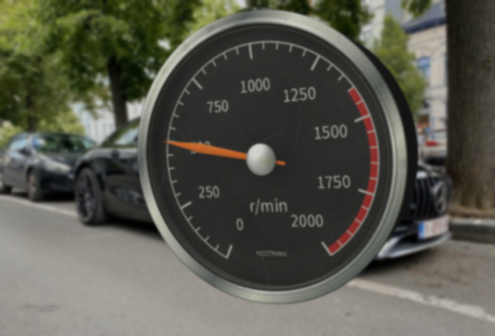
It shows 500rpm
